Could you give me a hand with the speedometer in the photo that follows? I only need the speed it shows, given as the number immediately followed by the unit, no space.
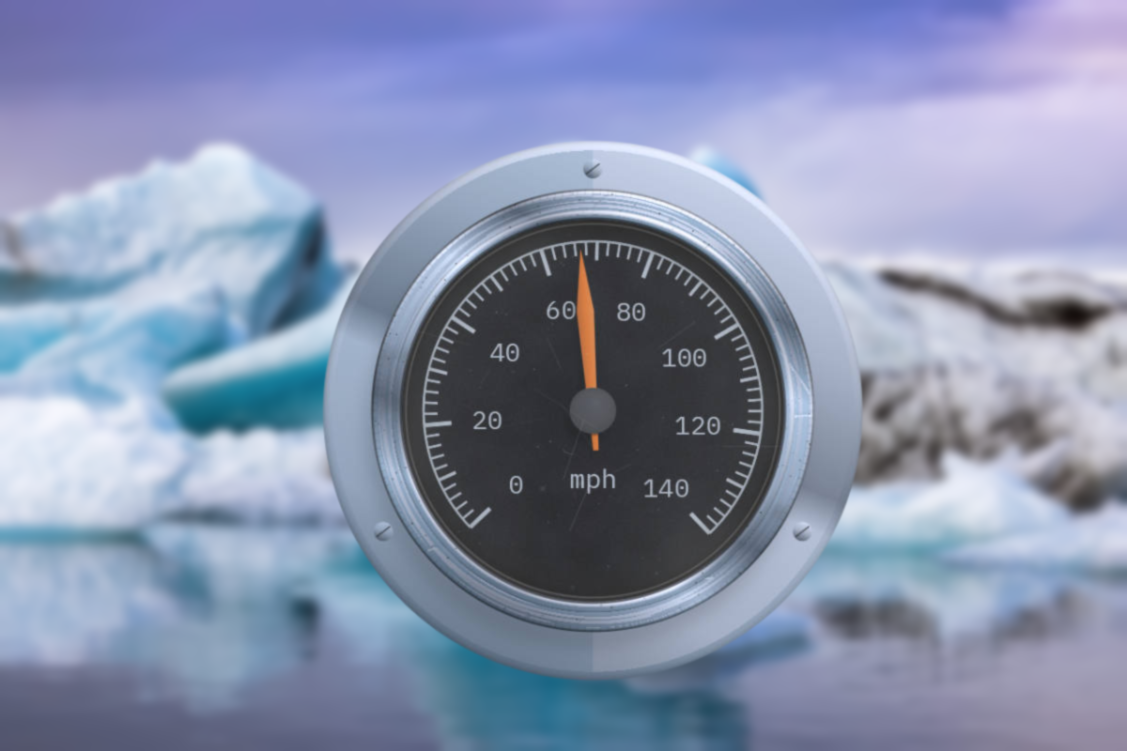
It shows 67mph
